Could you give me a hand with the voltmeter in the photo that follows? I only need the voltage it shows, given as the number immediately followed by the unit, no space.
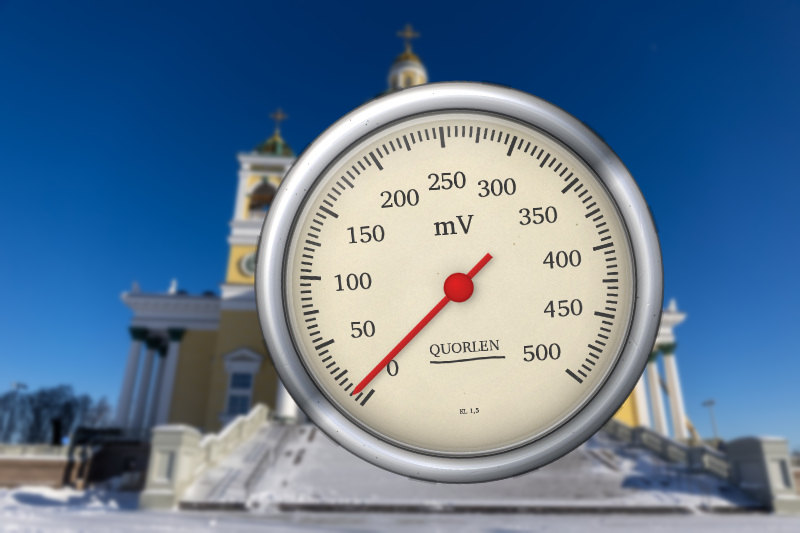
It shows 10mV
